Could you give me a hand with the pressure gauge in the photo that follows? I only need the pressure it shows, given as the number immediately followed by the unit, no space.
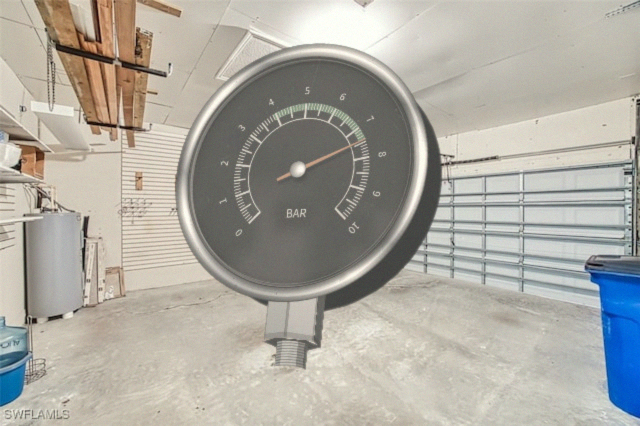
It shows 7.5bar
